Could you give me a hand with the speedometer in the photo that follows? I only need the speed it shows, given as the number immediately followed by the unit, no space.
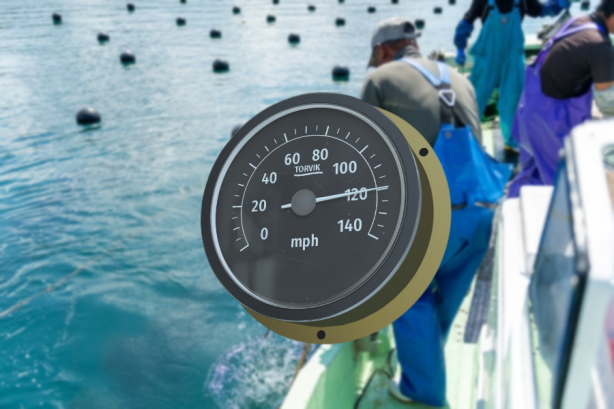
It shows 120mph
